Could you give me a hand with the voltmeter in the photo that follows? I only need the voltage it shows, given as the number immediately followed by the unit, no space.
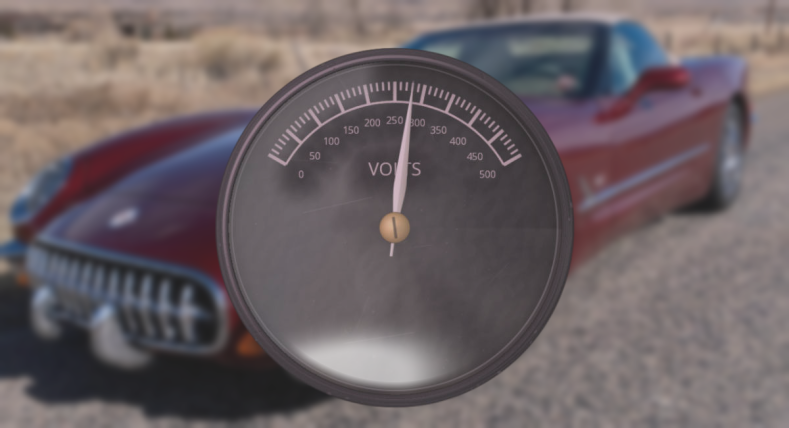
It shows 280V
